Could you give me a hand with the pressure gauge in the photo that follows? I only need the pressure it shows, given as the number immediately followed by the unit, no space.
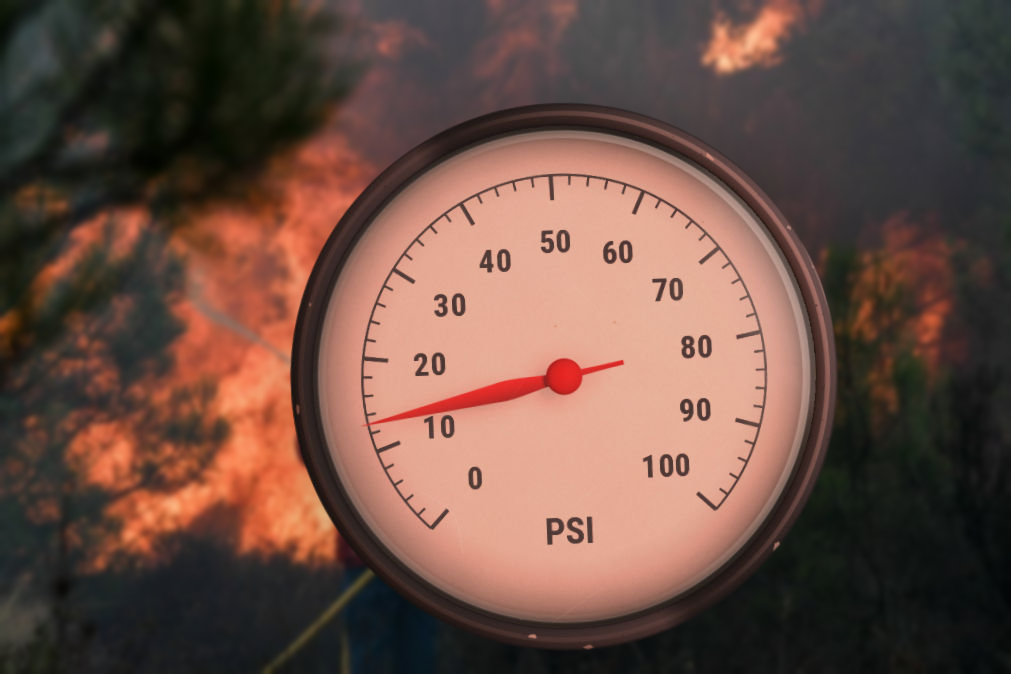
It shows 13psi
